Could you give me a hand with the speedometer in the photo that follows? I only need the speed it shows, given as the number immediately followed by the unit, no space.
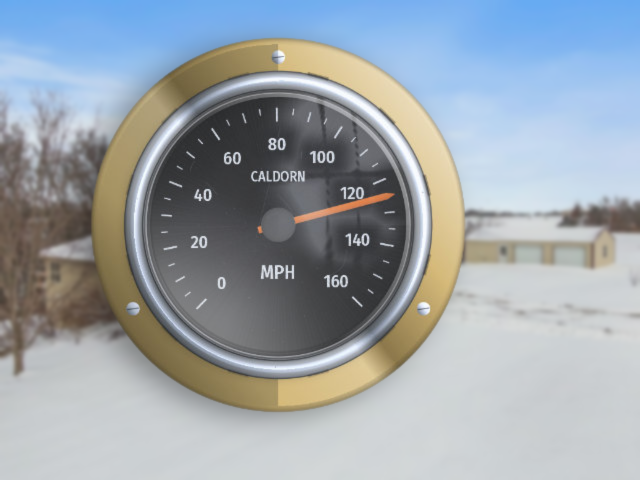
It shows 125mph
